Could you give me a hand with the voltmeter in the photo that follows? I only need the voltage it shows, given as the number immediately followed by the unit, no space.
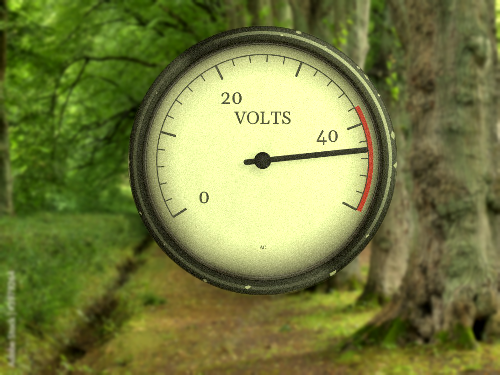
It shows 43V
